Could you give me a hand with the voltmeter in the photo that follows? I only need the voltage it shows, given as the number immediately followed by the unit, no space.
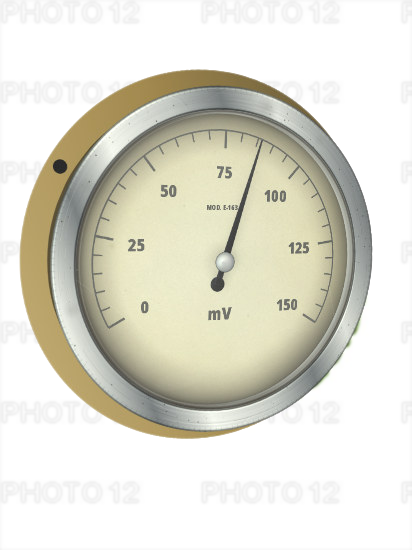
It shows 85mV
